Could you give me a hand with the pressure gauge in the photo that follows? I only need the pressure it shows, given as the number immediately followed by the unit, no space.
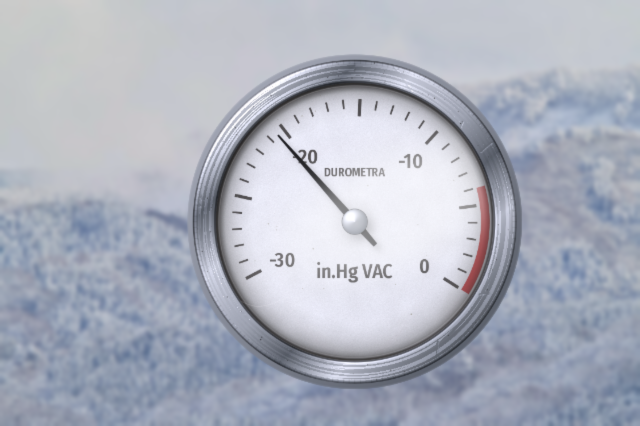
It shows -20.5inHg
